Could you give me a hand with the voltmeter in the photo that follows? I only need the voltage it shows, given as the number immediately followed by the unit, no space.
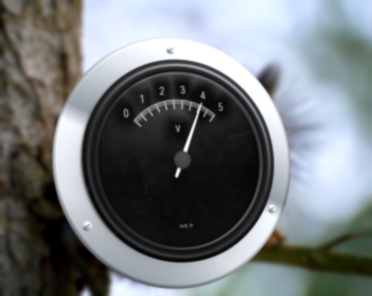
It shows 4V
